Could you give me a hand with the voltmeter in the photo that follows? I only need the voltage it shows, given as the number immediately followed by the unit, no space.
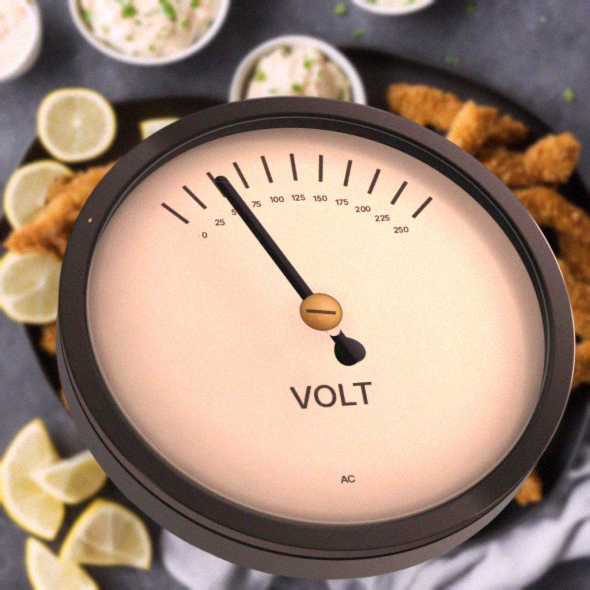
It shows 50V
